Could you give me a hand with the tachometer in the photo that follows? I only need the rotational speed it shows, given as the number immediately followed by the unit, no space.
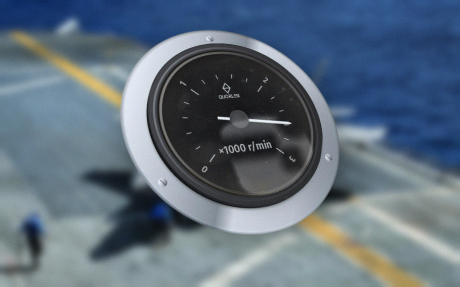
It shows 2600rpm
